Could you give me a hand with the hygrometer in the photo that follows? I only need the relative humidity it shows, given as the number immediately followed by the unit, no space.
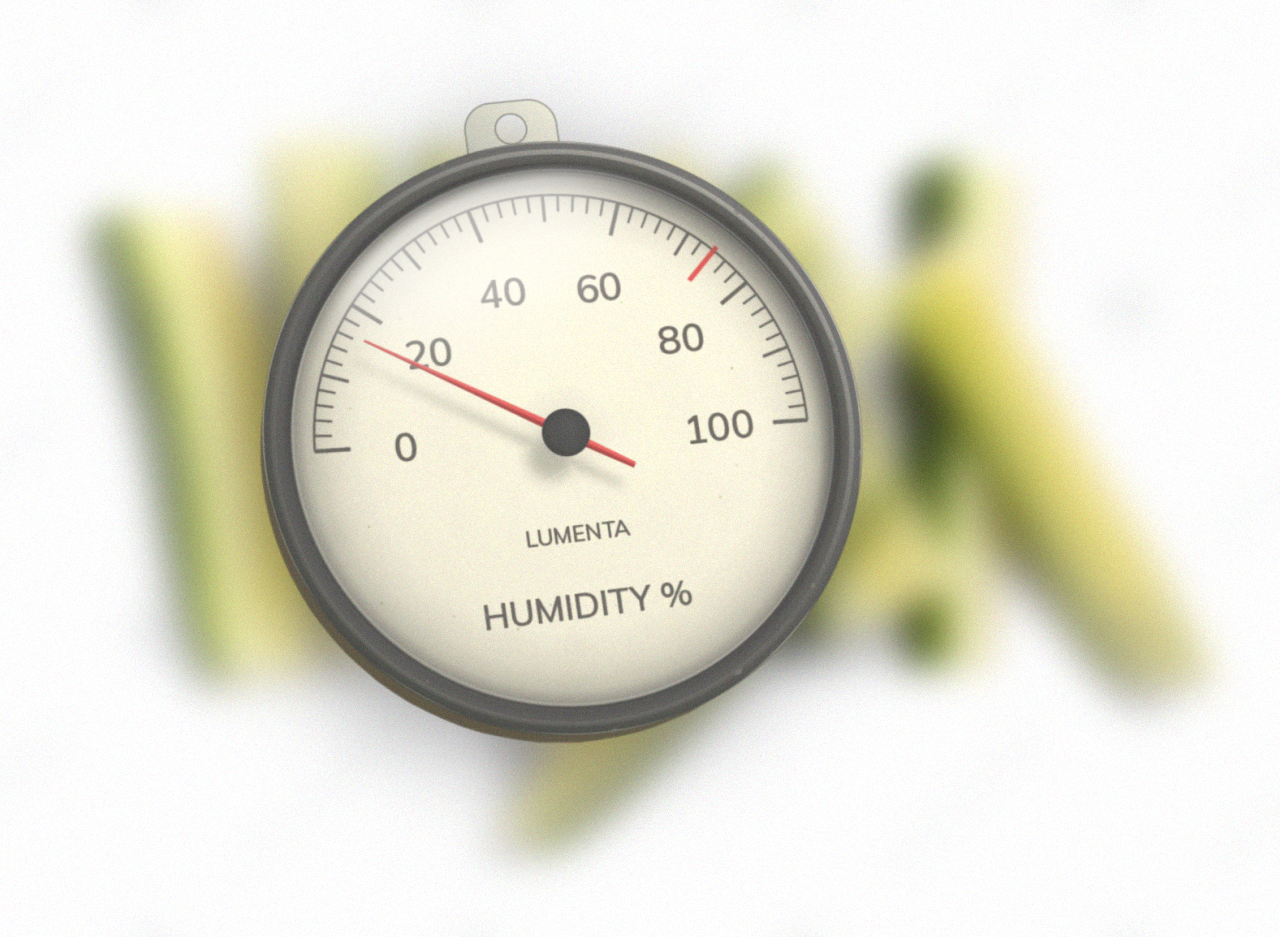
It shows 16%
